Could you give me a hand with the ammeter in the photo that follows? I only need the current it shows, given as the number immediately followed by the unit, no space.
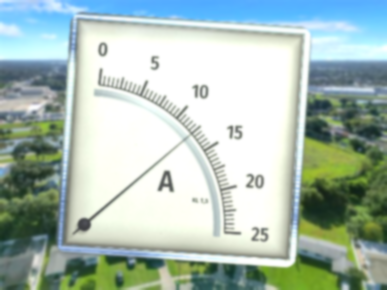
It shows 12.5A
